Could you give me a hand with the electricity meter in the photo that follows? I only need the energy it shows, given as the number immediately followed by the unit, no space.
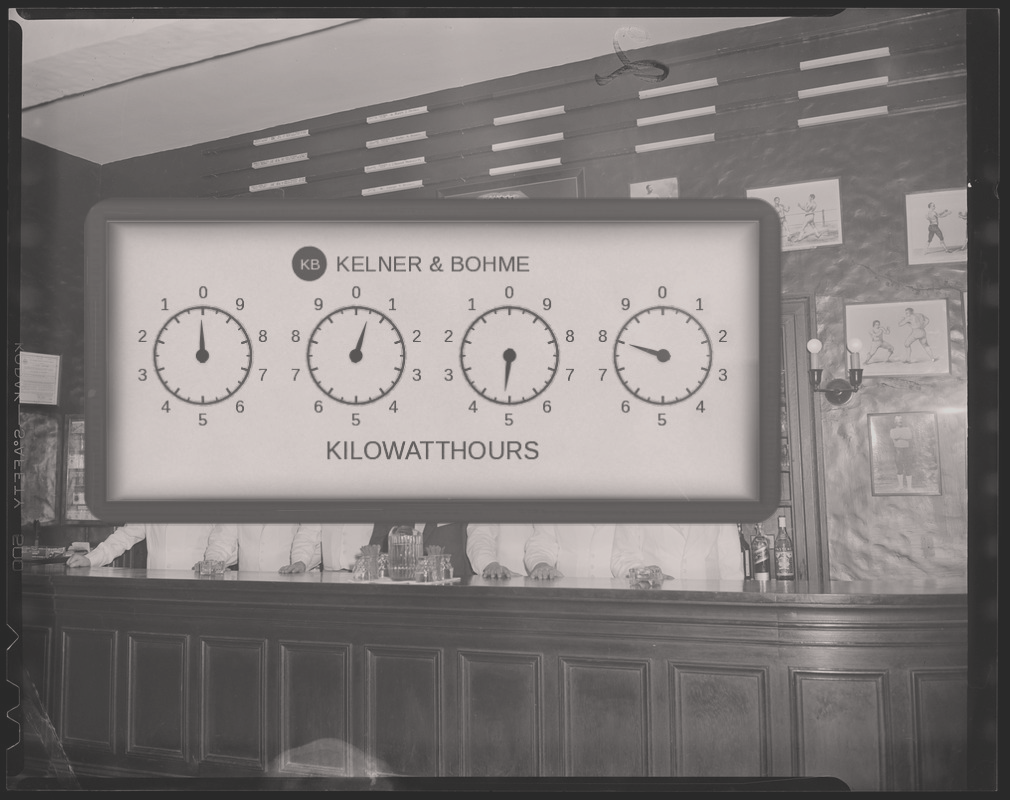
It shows 48kWh
